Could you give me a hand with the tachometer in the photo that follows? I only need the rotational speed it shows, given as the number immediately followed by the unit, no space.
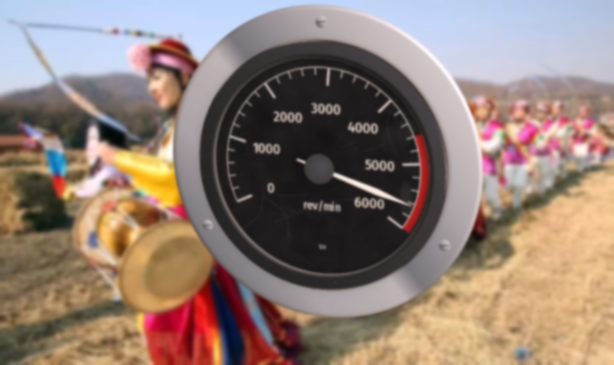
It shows 5600rpm
